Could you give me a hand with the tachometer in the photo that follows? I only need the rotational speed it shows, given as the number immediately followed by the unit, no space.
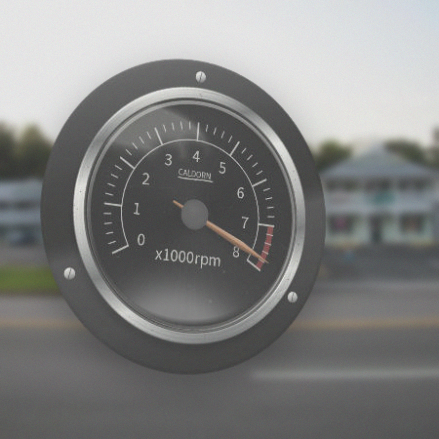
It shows 7800rpm
